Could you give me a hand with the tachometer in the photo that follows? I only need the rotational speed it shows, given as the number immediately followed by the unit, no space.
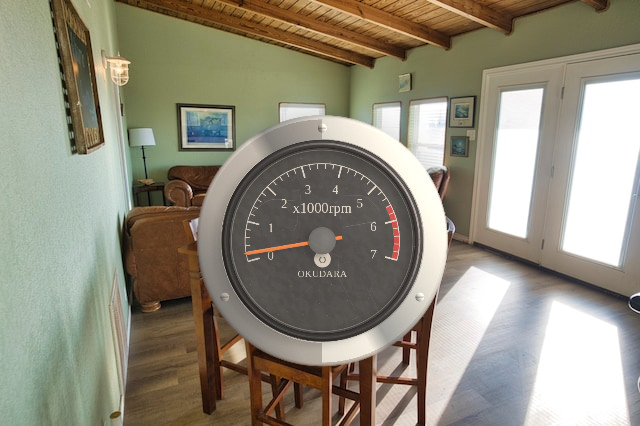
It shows 200rpm
